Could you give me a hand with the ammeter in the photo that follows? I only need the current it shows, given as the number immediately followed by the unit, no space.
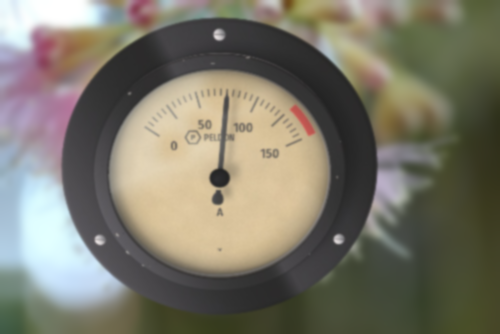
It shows 75A
